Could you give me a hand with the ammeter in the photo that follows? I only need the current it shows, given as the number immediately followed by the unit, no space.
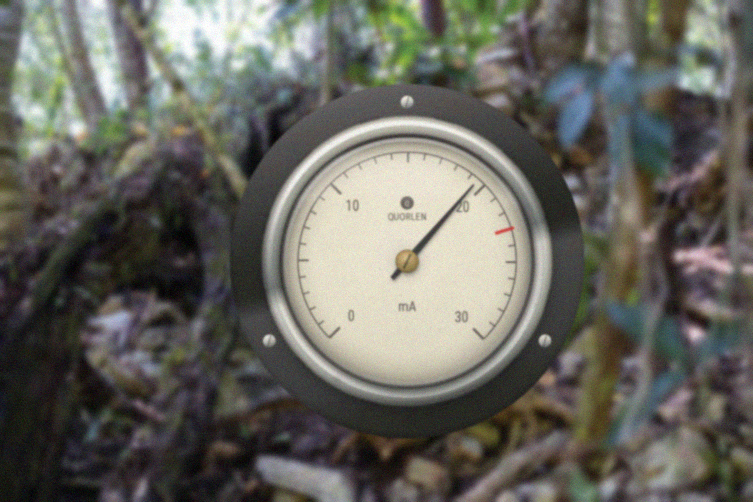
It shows 19.5mA
